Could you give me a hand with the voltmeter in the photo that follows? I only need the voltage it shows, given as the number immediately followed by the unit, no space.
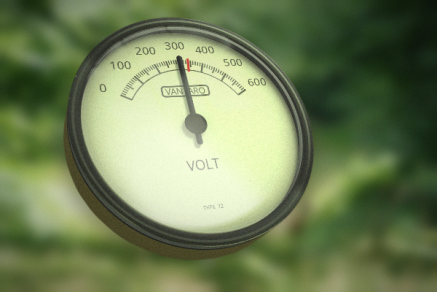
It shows 300V
